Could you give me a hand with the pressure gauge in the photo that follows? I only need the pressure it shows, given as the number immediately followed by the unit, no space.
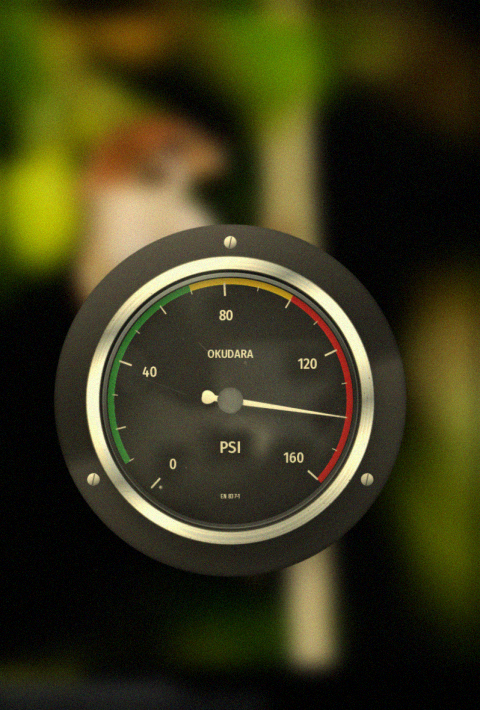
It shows 140psi
